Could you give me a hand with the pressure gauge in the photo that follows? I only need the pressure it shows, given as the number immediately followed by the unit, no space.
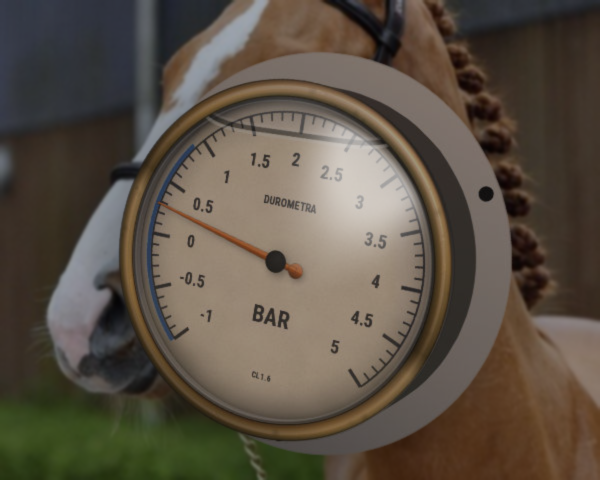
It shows 0.3bar
